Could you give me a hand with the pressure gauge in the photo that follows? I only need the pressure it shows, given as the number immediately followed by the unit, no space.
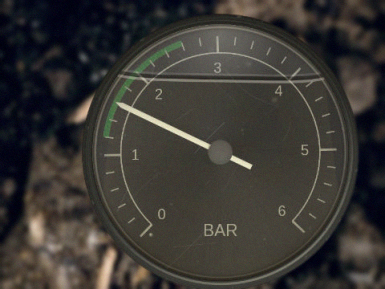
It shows 1.6bar
